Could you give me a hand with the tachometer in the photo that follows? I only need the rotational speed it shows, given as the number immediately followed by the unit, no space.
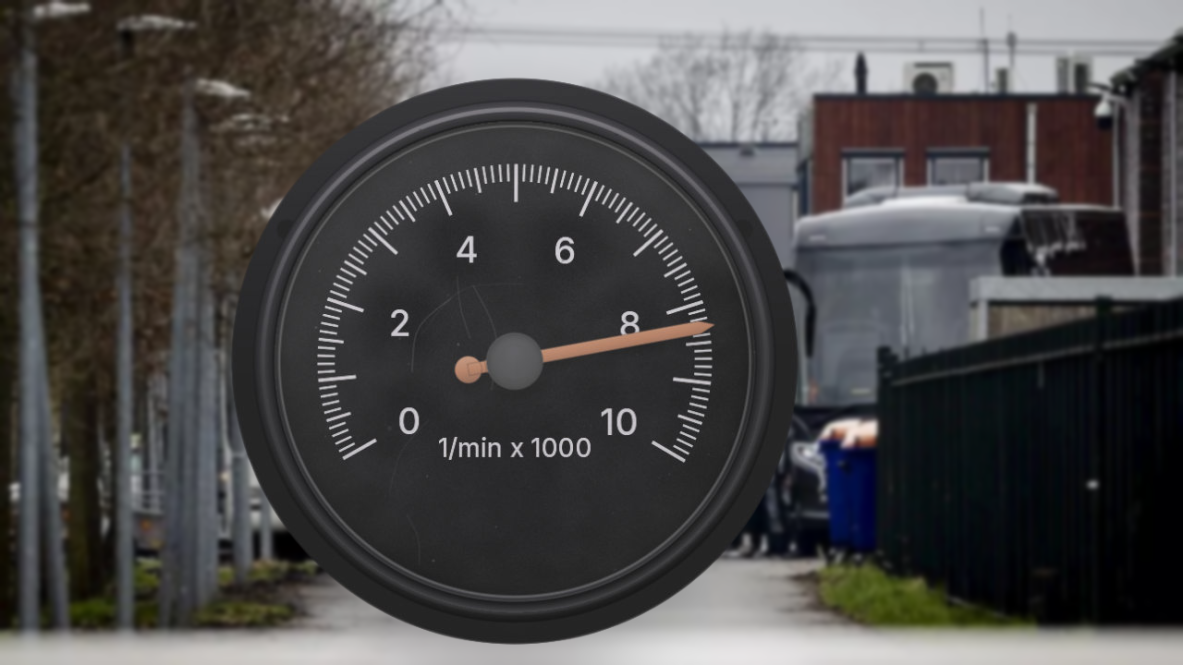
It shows 8300rpm
